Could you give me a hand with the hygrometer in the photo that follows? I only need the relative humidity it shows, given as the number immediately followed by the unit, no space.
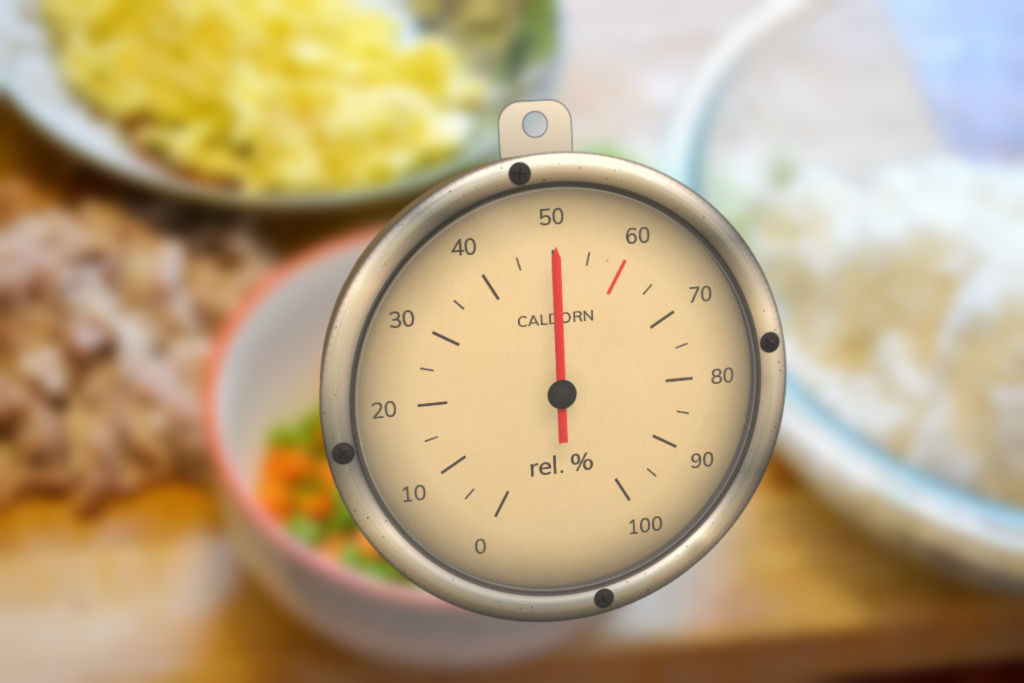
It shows 50%
